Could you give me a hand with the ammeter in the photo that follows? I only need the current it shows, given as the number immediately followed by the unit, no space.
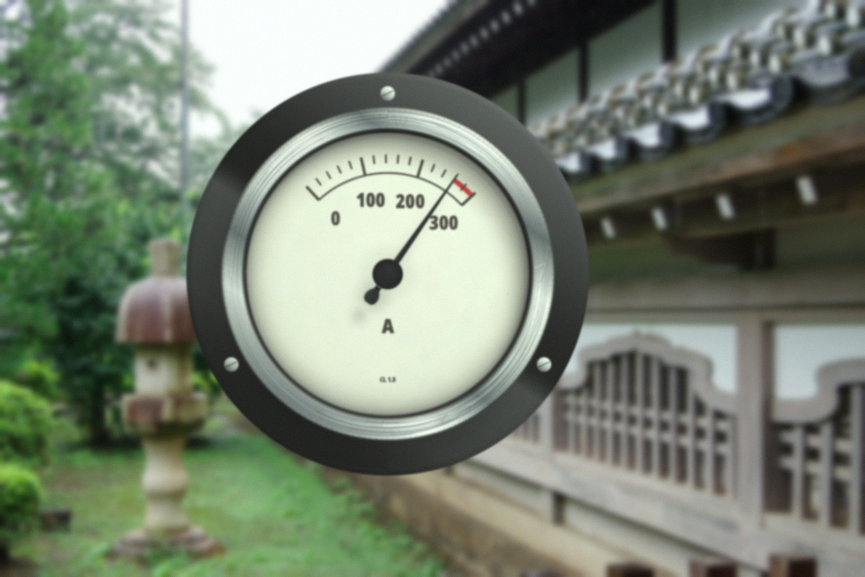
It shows 260A
